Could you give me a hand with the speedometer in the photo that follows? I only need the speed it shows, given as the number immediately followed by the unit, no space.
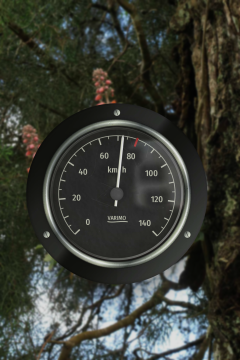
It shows 72.5km/h
